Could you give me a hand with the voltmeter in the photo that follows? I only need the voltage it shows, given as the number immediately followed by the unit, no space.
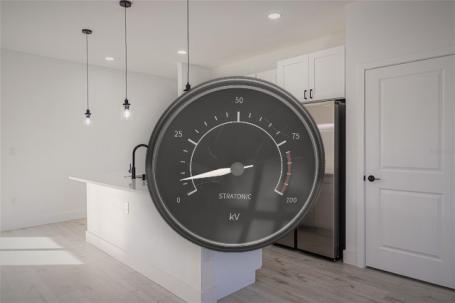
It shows 7.5kV
